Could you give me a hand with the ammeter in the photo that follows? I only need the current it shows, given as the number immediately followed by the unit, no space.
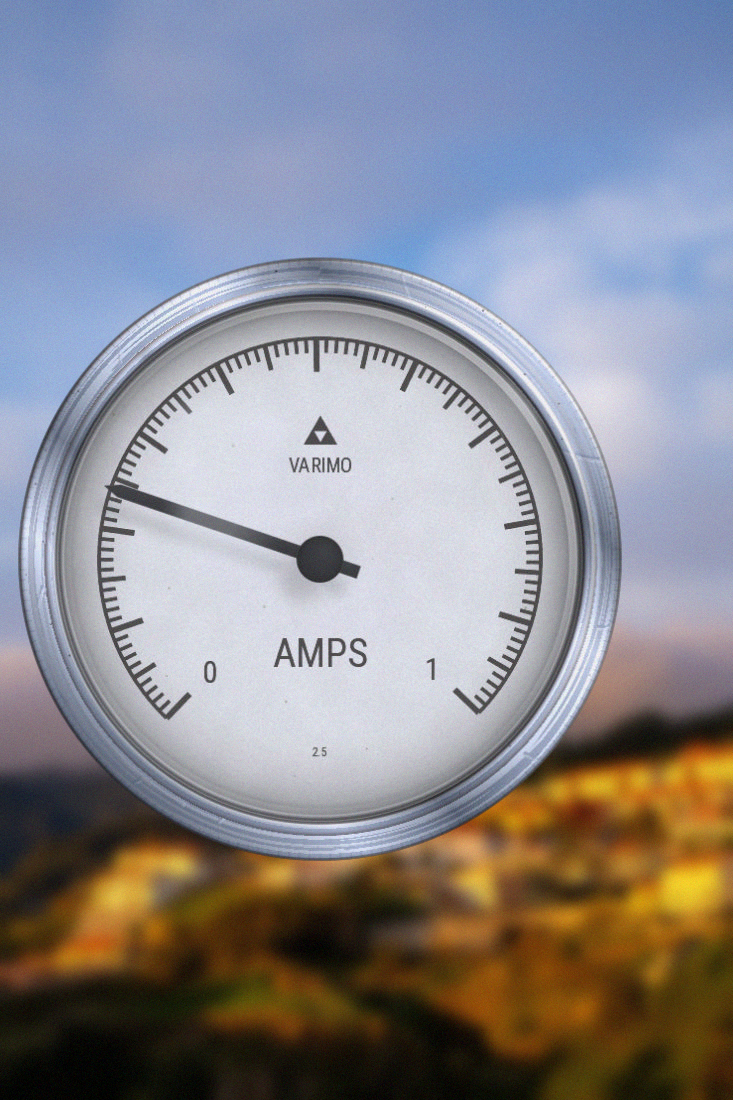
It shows 0.24A
